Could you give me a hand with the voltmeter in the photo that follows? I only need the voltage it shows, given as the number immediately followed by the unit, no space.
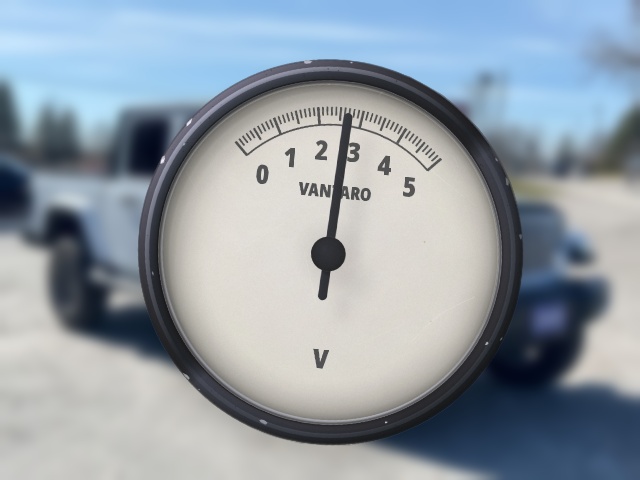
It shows 2.7V
